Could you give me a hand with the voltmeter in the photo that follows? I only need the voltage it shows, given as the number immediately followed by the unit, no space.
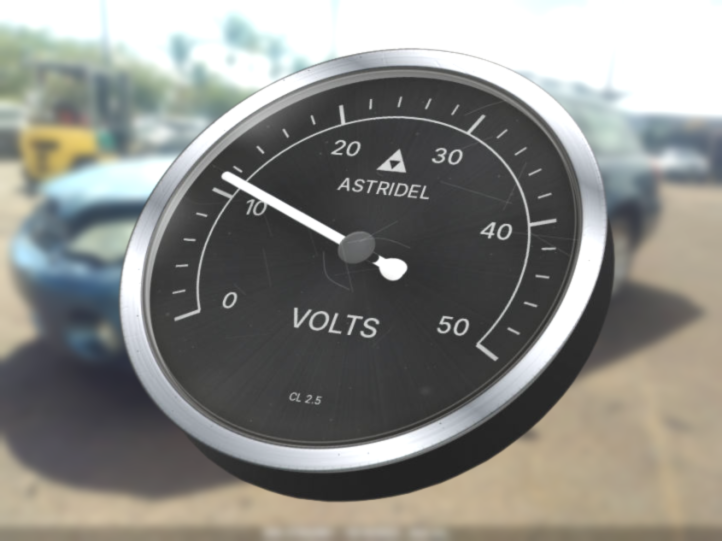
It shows 11V
